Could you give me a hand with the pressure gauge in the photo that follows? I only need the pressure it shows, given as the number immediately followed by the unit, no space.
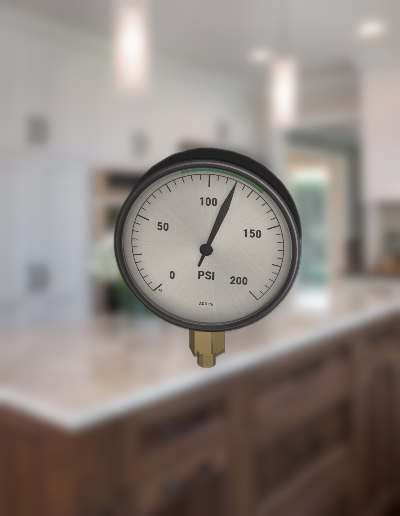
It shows 115psi
